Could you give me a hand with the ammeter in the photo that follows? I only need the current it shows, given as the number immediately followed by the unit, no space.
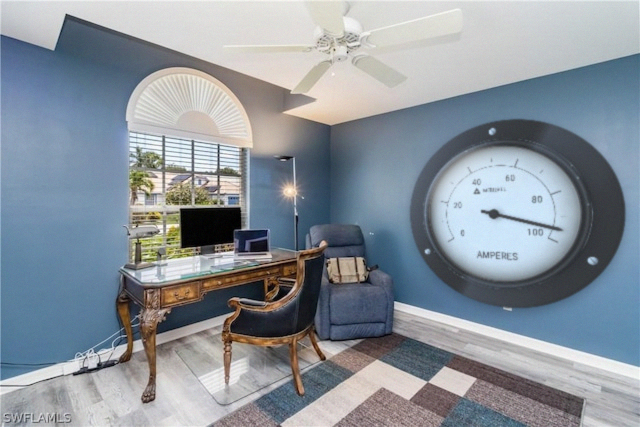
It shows 95A
